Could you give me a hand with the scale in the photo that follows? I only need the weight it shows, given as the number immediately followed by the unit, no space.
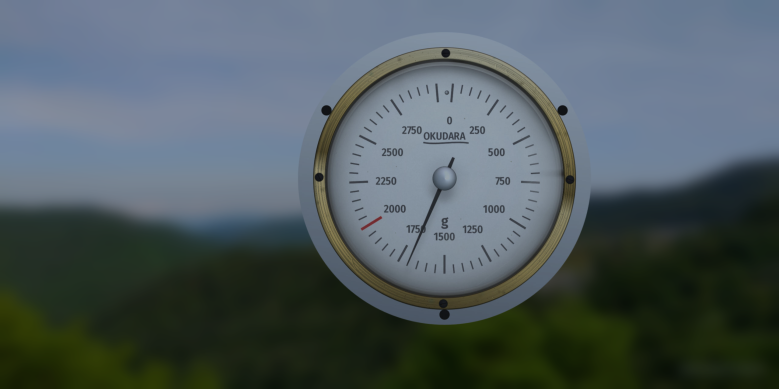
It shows 1700g
